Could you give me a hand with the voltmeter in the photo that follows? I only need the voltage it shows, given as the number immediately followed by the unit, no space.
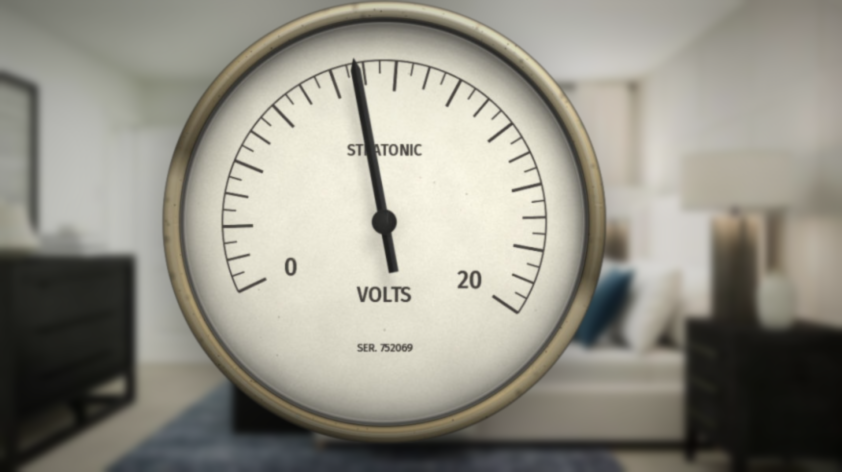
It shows 8.75V
